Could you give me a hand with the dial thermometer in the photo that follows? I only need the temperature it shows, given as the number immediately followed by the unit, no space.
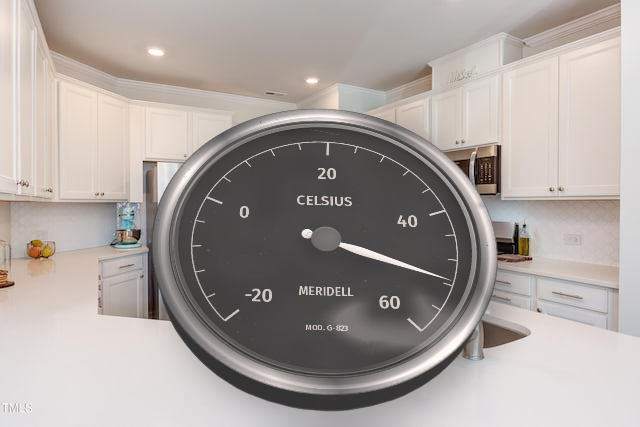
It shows 52°C
